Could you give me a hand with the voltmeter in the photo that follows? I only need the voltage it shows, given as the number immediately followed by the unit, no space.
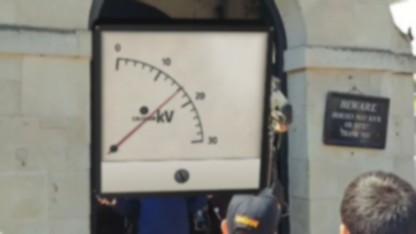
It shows 16kV
